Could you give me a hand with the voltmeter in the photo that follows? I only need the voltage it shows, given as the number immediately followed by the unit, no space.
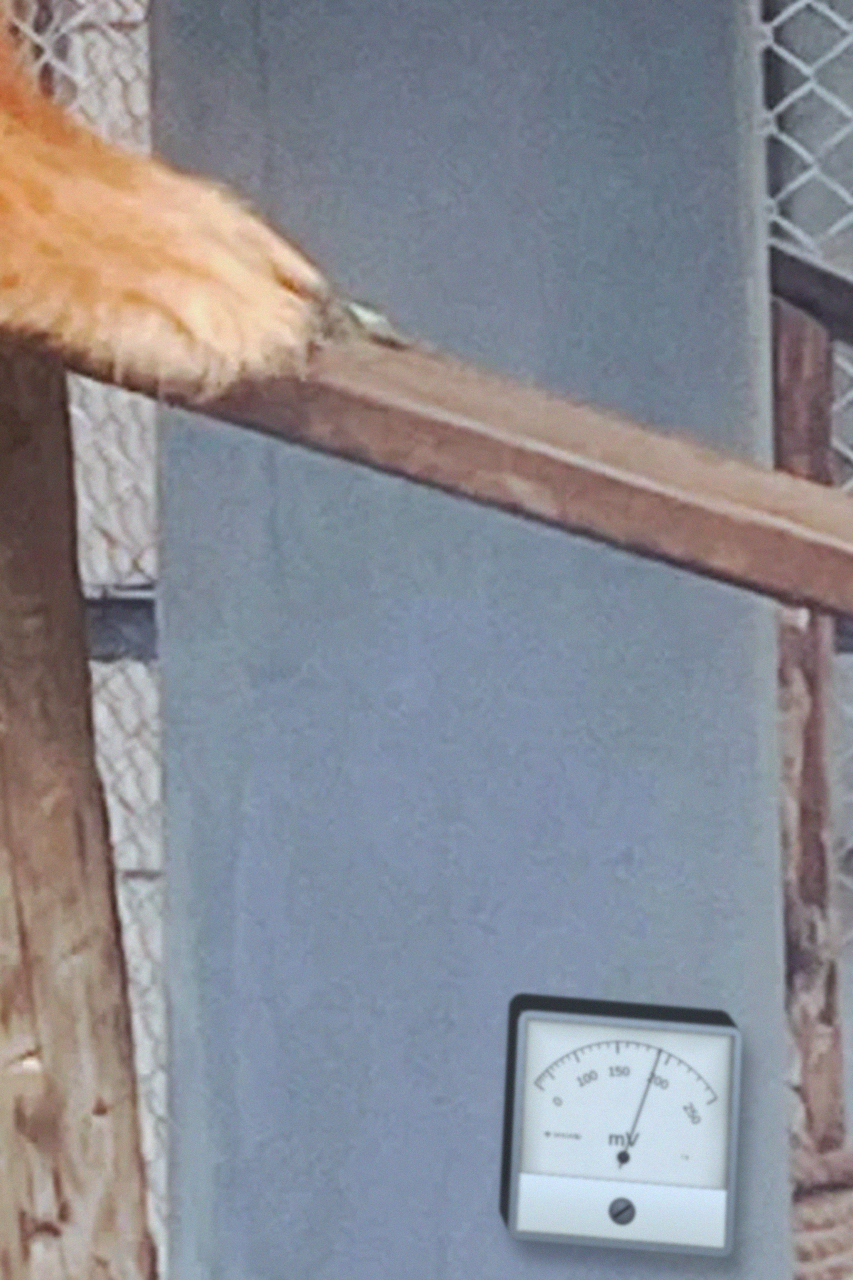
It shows 190mV
